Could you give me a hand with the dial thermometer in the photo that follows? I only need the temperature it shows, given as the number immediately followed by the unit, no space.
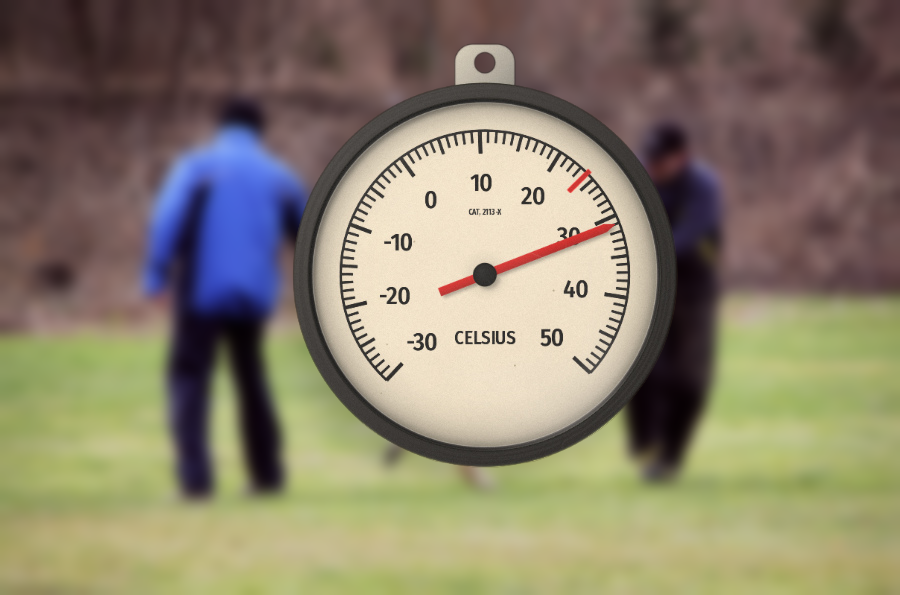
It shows 31°C
